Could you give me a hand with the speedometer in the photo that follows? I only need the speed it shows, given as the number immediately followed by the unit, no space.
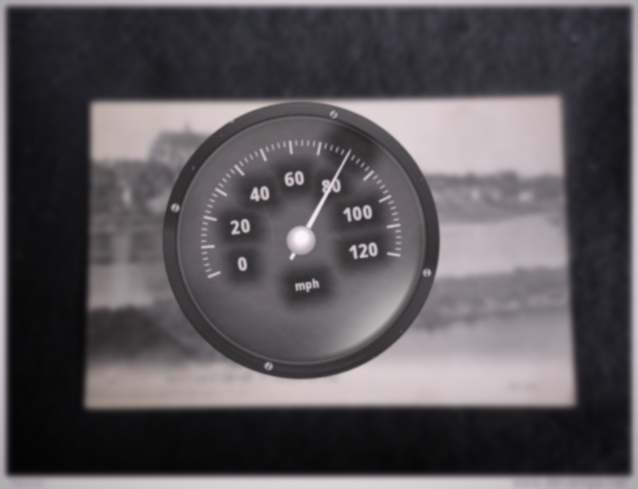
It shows 80mph
